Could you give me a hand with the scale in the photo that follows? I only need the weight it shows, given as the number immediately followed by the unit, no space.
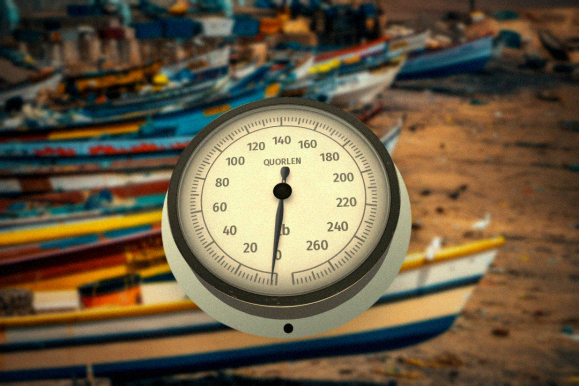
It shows 2lb
